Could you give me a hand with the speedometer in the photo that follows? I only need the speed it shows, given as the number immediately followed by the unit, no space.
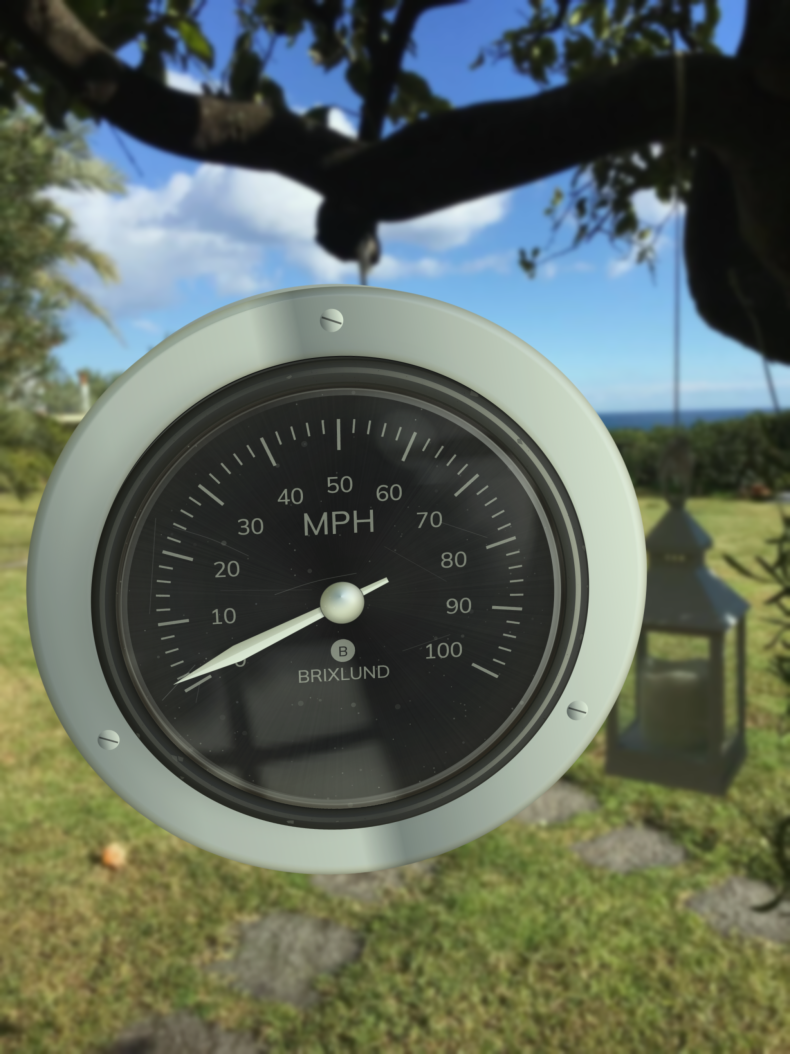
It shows 2mph
